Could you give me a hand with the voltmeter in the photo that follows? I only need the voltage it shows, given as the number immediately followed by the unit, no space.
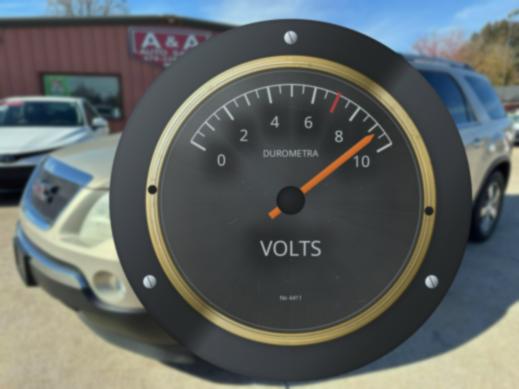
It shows 9.25V
